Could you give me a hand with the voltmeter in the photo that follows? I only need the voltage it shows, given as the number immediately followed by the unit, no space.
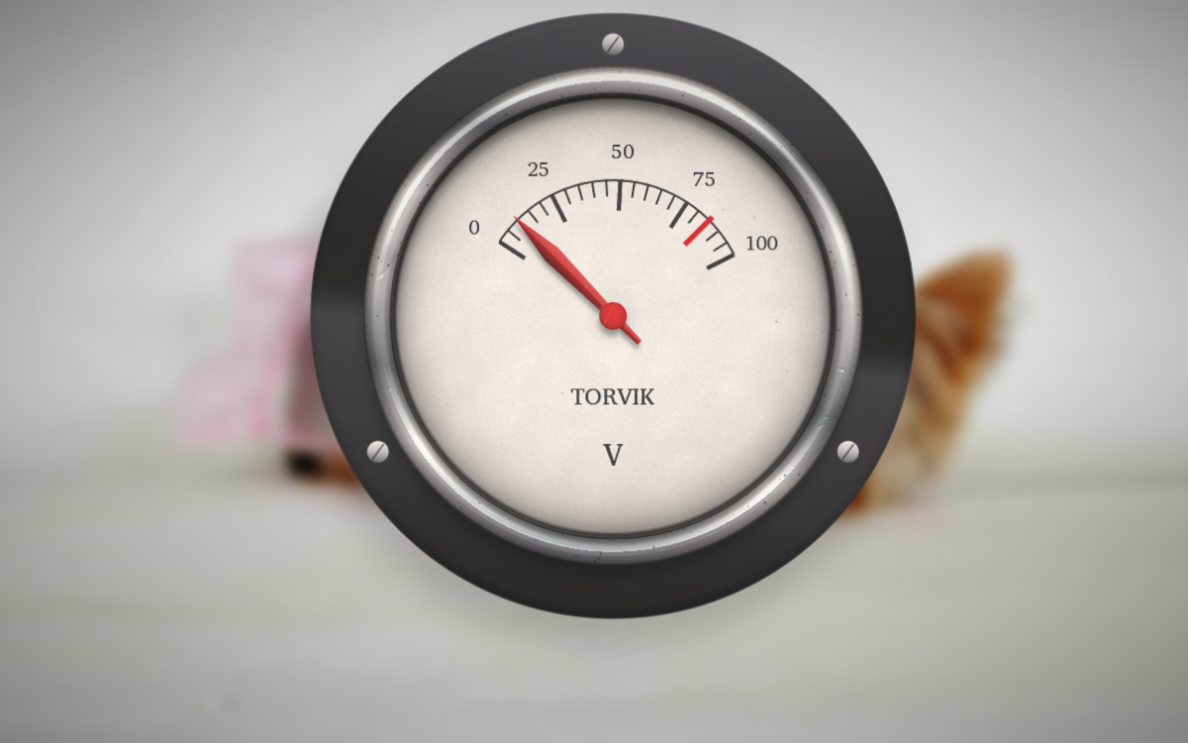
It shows 10V
